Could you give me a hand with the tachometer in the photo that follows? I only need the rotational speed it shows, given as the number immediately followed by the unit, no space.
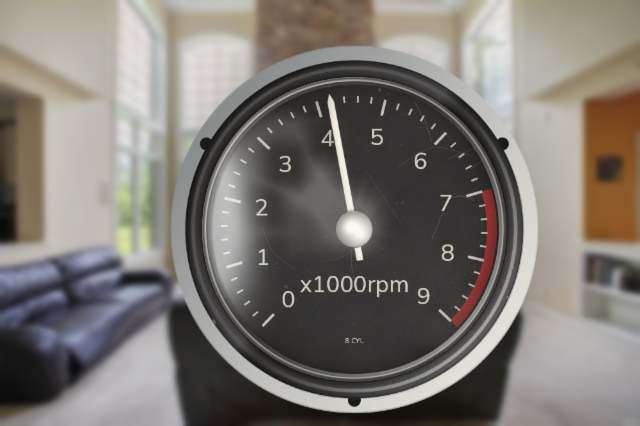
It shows 4200rpm
